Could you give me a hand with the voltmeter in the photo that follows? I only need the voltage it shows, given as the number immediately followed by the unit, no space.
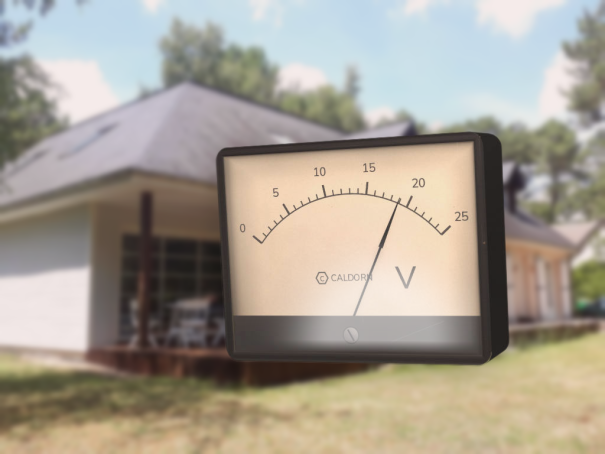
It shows 19V
